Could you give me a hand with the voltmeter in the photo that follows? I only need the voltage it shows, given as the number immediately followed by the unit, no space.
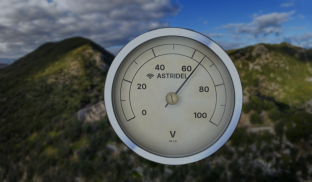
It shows 65V
